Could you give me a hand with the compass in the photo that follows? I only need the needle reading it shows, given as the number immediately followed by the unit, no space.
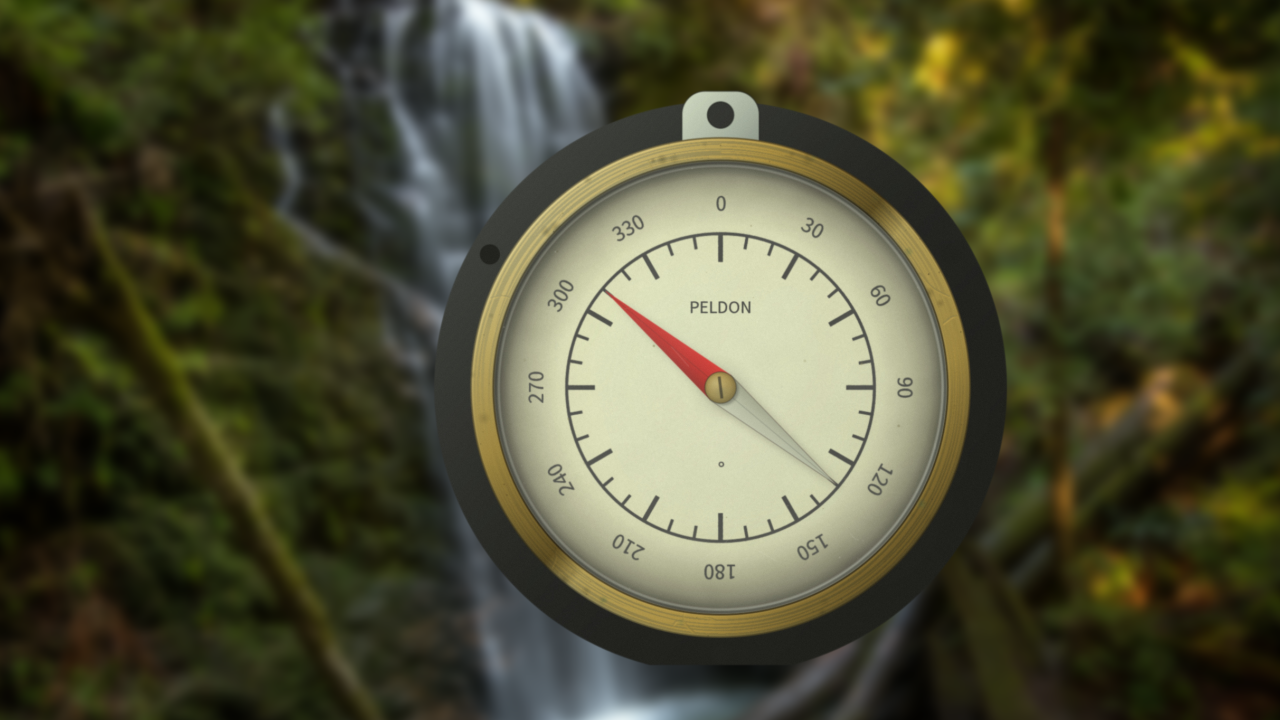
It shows 310°
